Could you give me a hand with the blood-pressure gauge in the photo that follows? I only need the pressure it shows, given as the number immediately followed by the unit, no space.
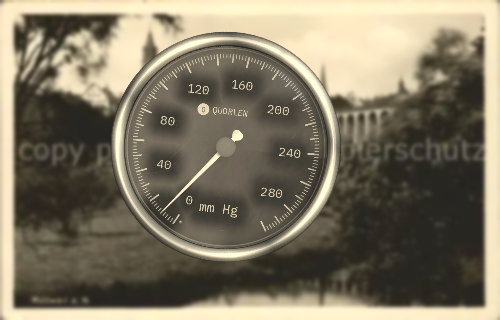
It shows 10mmHg
